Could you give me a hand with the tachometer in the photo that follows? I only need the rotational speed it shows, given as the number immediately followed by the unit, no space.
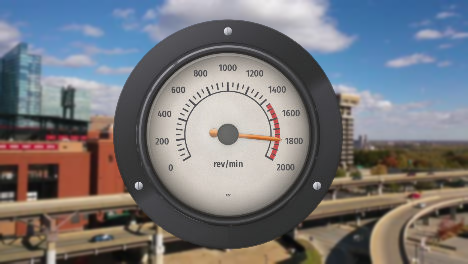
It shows 1800rpm
